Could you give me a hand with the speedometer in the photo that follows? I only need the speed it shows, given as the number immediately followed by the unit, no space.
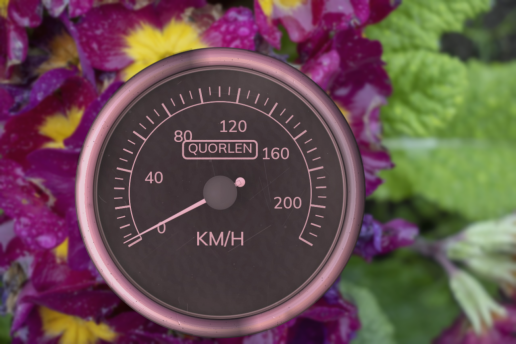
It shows 2.5km/h
